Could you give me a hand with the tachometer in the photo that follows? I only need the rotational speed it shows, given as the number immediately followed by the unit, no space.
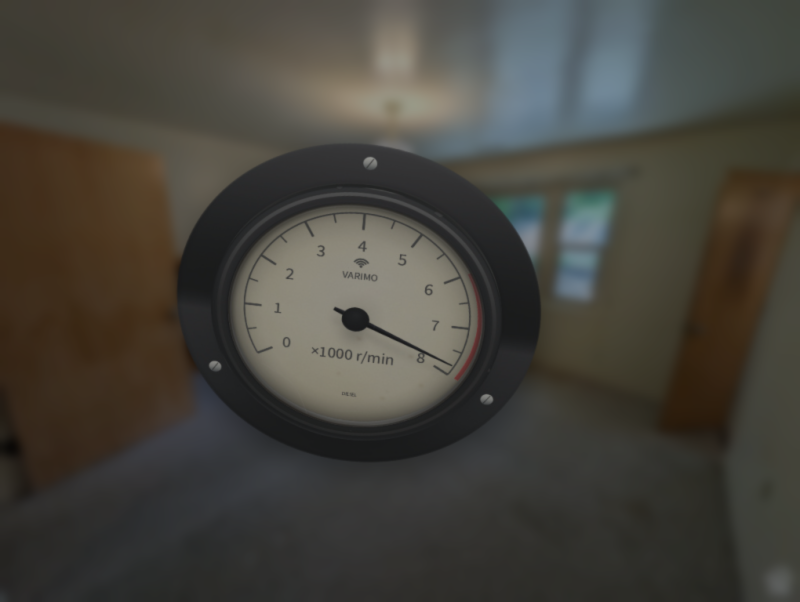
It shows 7750rpm
